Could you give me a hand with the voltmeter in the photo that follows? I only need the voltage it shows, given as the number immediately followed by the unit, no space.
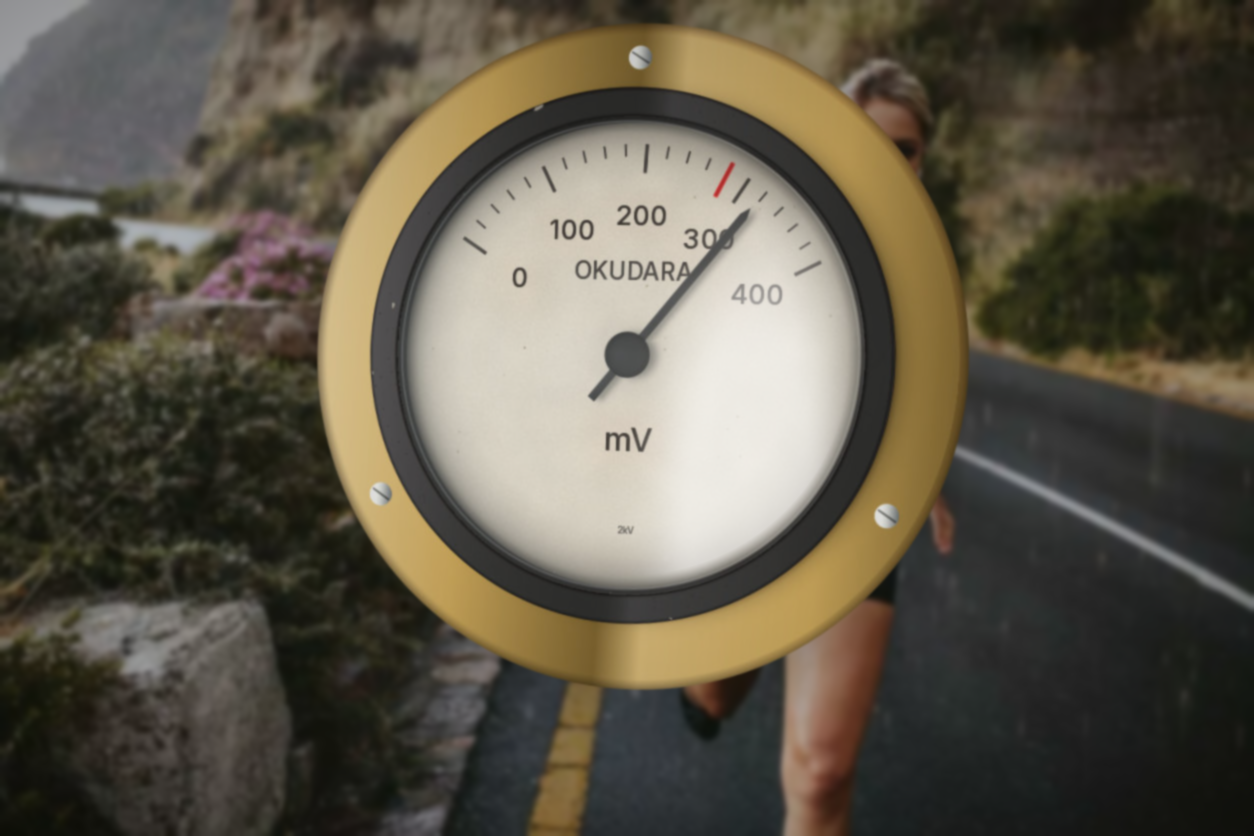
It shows 320mV
